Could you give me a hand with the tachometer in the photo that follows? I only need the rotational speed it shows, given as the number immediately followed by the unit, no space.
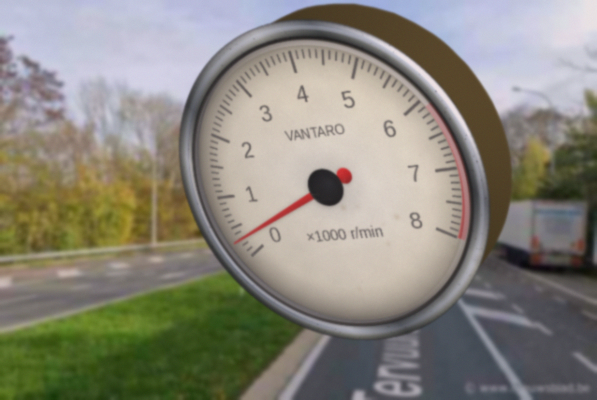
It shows 300rpm
